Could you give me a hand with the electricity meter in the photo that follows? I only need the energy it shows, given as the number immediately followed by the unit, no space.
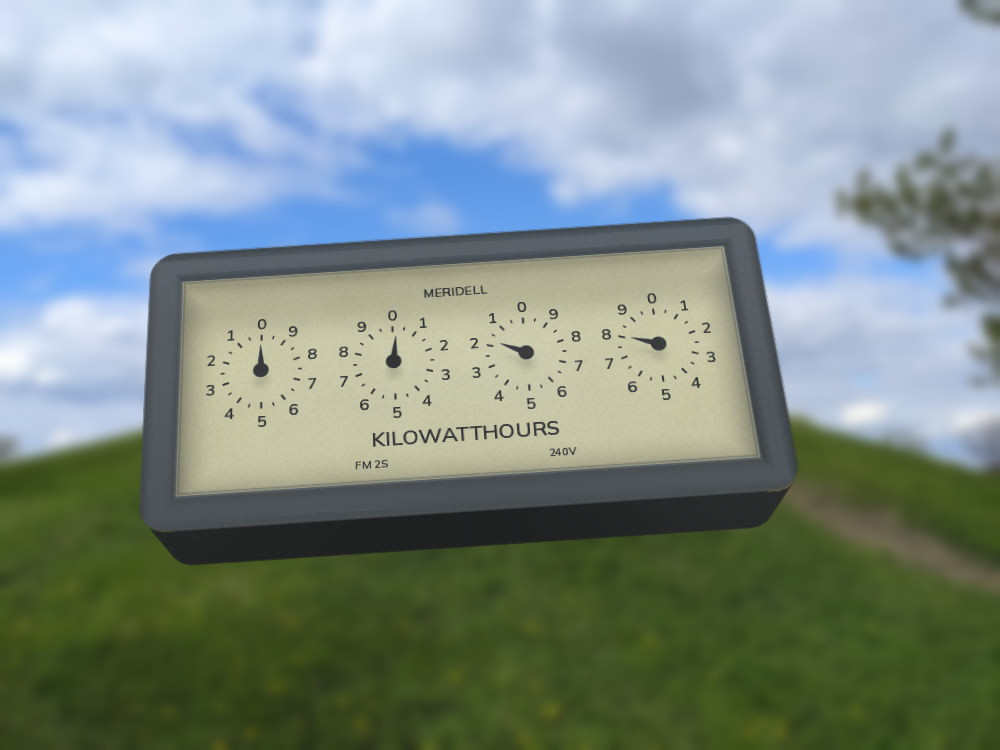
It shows 18kWh
